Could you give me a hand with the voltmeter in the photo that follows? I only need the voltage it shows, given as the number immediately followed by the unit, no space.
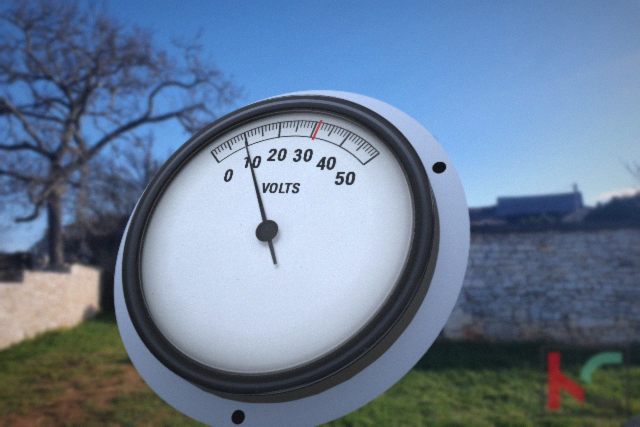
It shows 10V
